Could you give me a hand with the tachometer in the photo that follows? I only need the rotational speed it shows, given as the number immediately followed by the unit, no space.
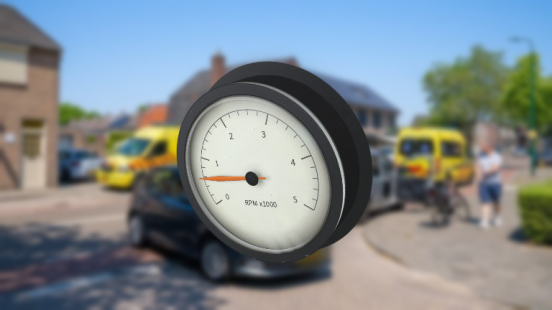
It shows 600rpm
